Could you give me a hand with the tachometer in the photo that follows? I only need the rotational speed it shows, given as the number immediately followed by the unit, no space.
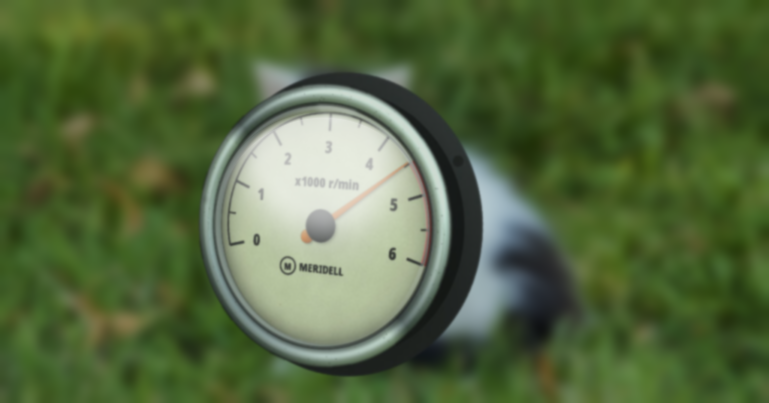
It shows 4500rpm
